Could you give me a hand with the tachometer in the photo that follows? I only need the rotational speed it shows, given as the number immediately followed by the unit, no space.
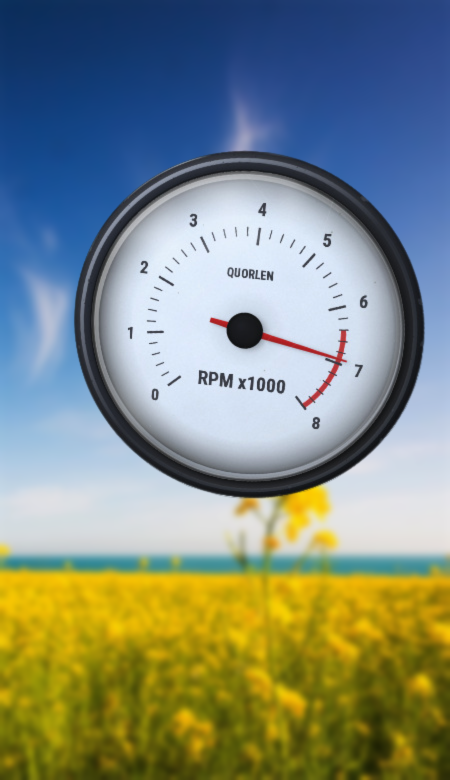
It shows 6900rpm
